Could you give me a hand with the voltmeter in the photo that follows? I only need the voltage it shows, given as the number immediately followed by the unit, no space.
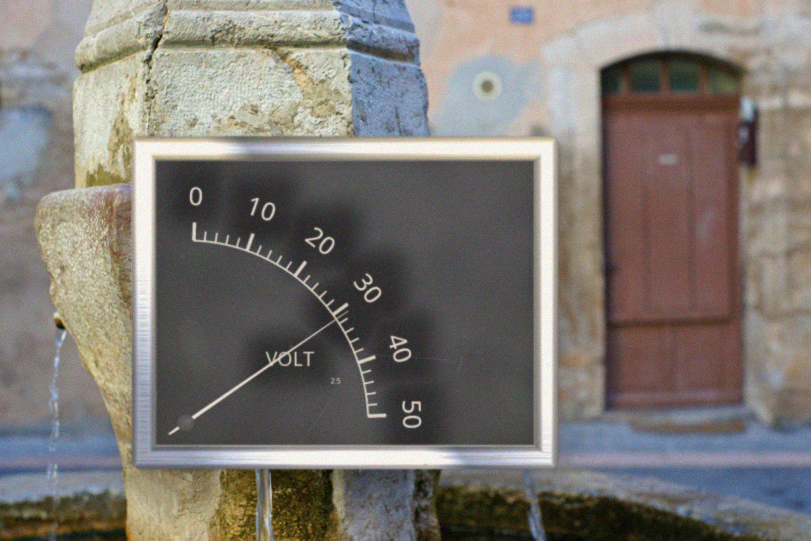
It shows 31V
